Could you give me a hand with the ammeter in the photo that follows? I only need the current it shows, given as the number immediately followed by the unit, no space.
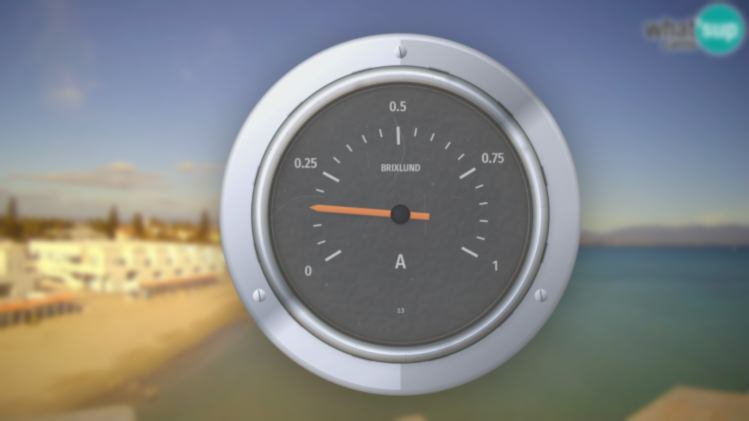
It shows 0.15A
